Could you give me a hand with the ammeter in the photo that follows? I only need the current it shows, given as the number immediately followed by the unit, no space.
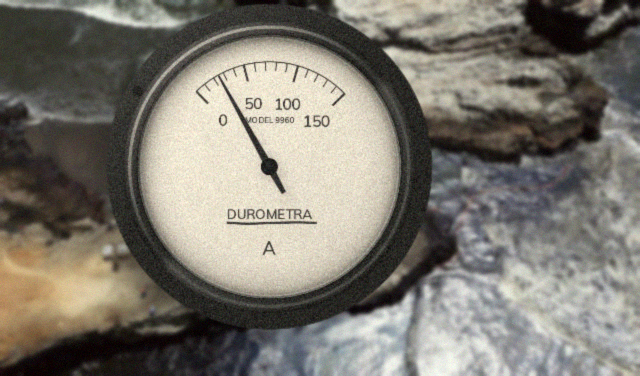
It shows 25A
